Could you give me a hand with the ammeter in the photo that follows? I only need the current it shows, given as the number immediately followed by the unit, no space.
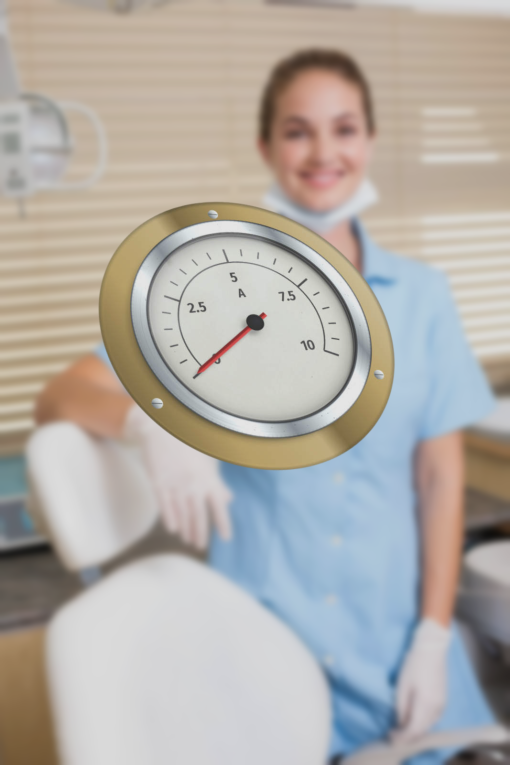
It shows 0A
